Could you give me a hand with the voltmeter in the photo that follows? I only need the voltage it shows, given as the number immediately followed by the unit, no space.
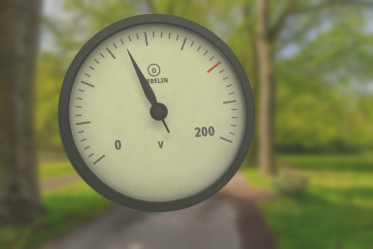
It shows 85V
